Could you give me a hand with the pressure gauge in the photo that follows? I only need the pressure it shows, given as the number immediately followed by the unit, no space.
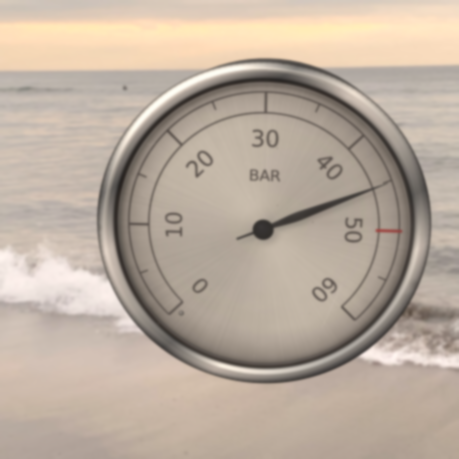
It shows 45bar
